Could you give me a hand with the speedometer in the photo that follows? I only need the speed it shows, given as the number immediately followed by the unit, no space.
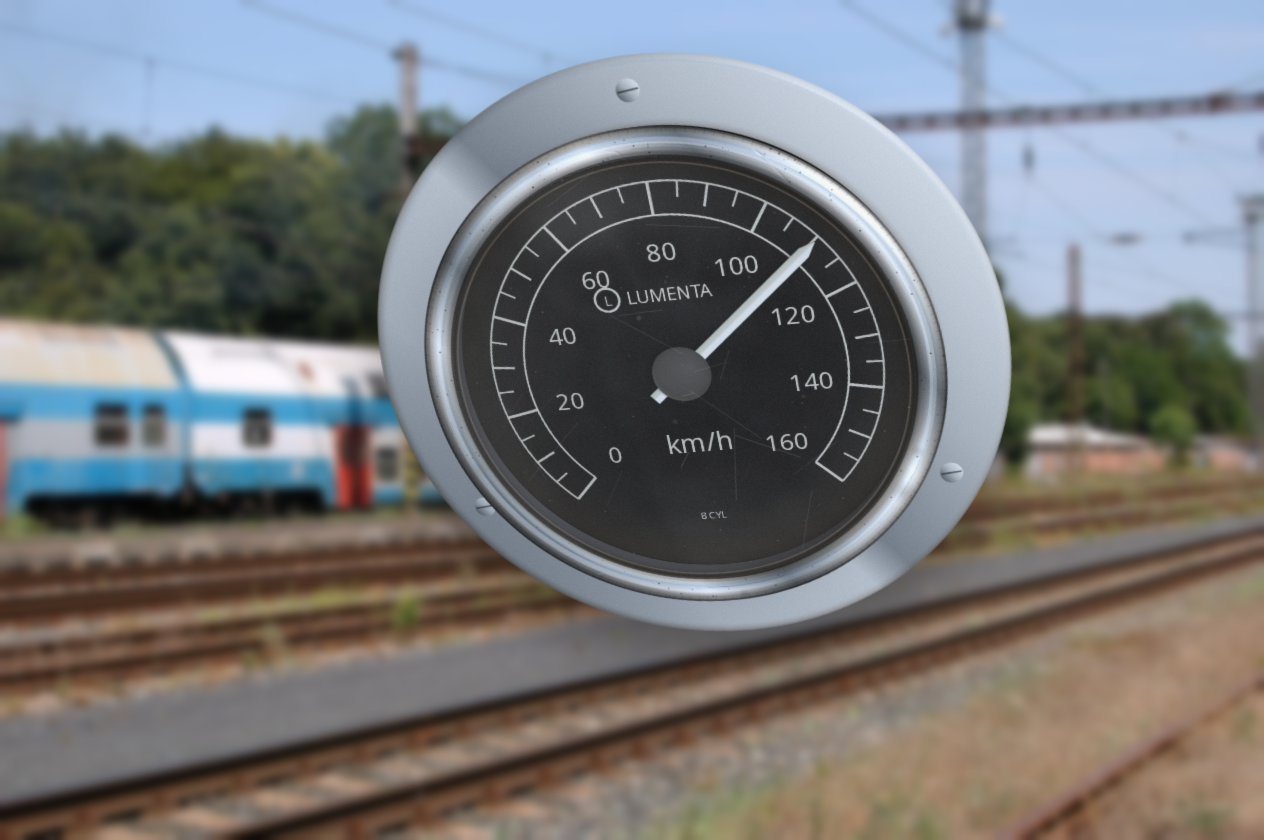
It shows 110km/h
